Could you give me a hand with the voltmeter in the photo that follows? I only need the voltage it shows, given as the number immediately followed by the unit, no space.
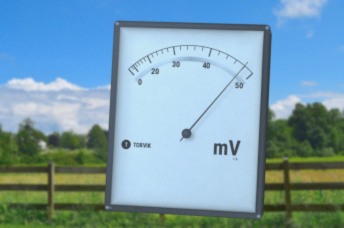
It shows 48mV
